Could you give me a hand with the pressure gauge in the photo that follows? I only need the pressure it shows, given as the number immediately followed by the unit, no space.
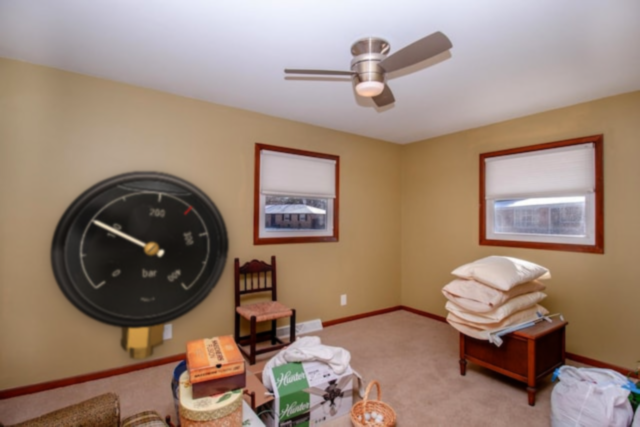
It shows 100bar
